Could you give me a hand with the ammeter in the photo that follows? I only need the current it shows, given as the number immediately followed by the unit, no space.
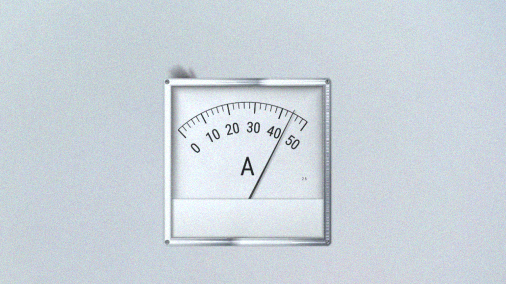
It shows 44A
